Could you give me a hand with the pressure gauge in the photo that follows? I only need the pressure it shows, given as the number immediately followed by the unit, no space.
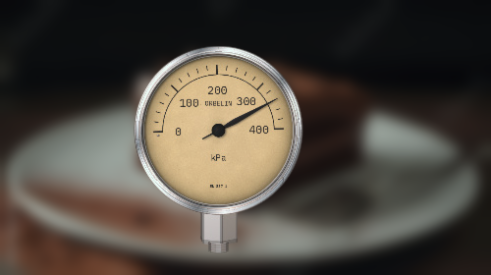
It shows 340kPa
